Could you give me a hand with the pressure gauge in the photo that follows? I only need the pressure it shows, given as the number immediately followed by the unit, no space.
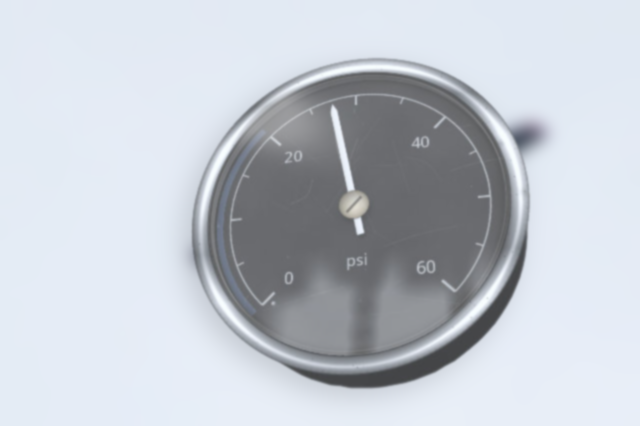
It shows 27.5psi
